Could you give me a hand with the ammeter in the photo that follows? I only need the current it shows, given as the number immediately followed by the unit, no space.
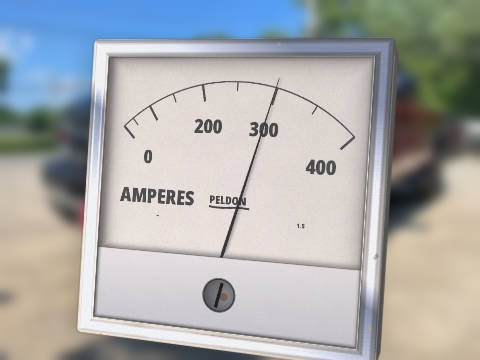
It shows 300A
